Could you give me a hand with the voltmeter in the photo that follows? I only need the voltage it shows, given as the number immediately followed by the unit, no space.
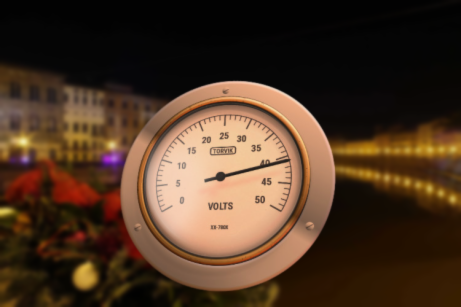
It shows 41V
